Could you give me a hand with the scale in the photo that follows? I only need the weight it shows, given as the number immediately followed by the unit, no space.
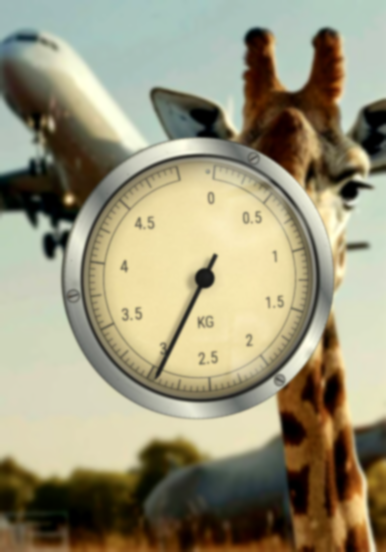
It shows 2.95kg
